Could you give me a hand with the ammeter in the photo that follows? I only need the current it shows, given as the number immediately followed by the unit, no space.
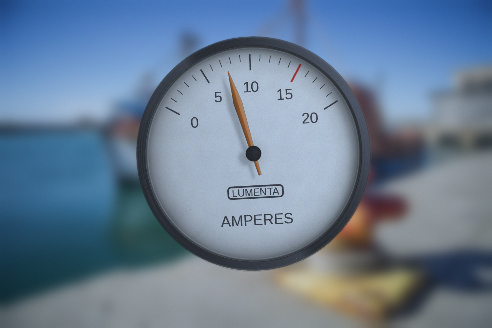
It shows 7.5A
